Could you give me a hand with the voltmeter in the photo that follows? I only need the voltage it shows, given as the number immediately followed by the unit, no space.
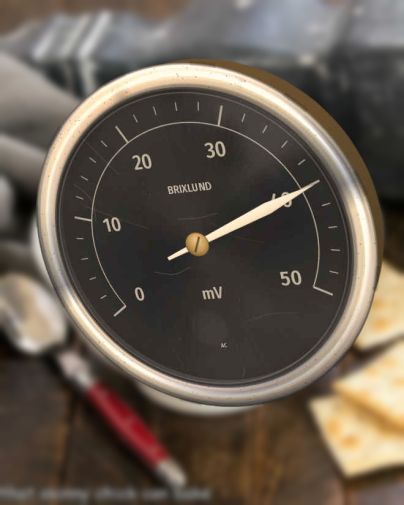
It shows 40mV
